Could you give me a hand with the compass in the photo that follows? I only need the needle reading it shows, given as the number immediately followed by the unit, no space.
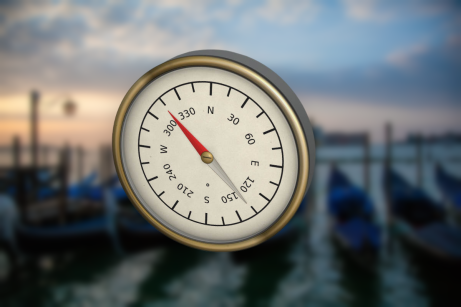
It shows 315°
